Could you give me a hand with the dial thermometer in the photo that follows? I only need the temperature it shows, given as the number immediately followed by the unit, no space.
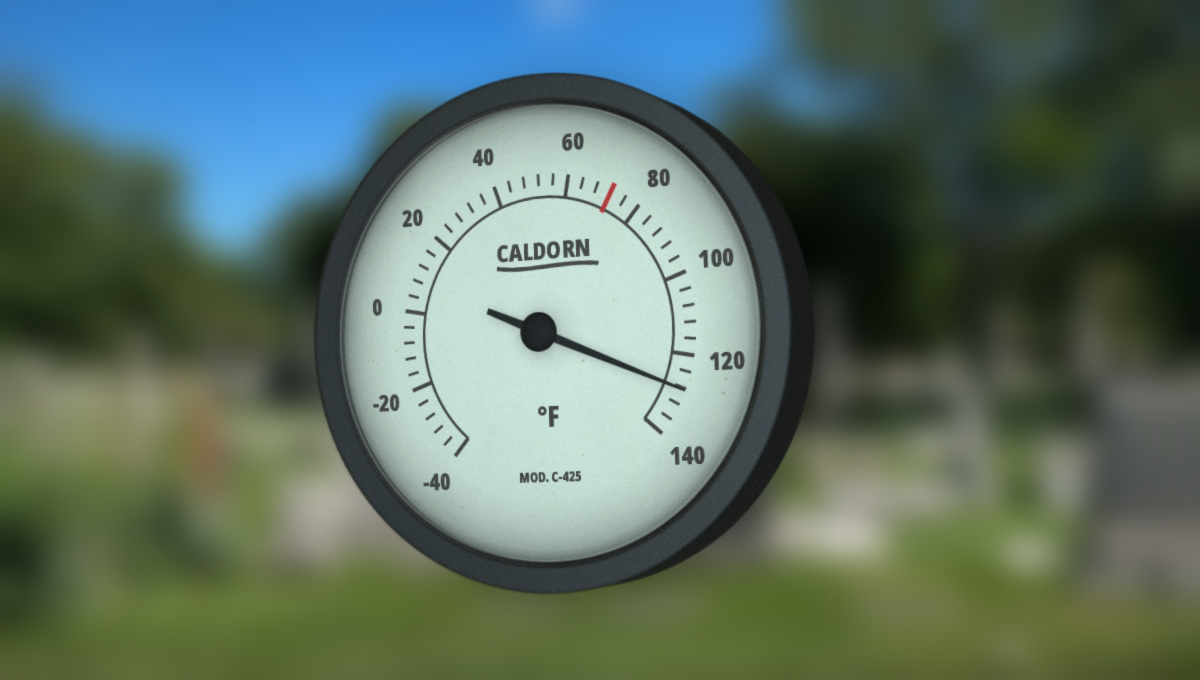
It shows 128°F
